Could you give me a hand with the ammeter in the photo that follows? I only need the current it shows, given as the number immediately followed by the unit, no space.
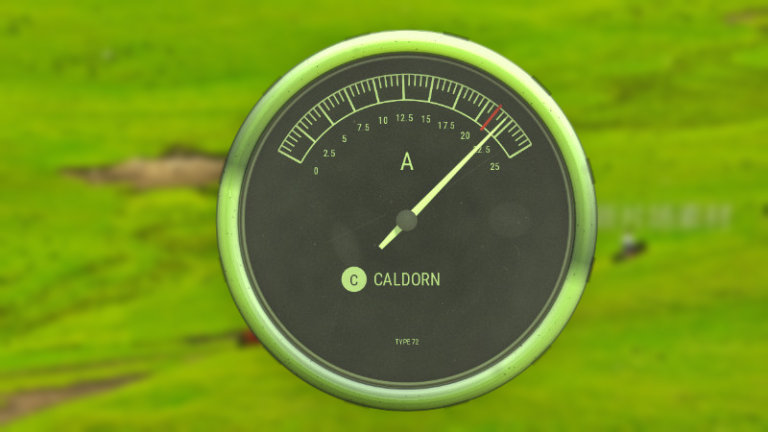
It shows 22A
